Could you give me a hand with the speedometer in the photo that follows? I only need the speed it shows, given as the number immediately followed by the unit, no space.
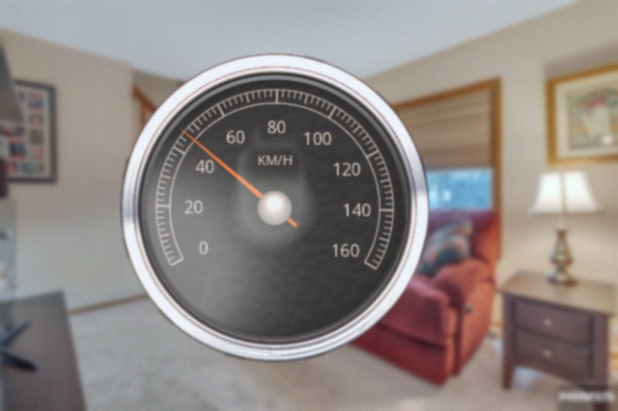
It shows 46km/h
